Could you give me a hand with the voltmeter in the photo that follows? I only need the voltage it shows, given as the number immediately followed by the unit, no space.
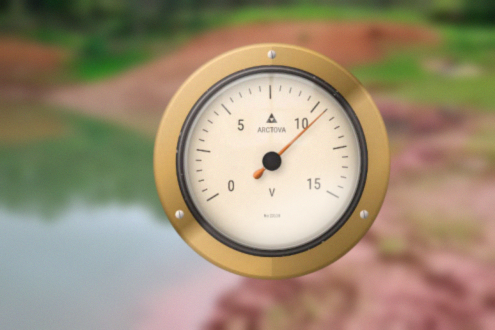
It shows 10.5V
